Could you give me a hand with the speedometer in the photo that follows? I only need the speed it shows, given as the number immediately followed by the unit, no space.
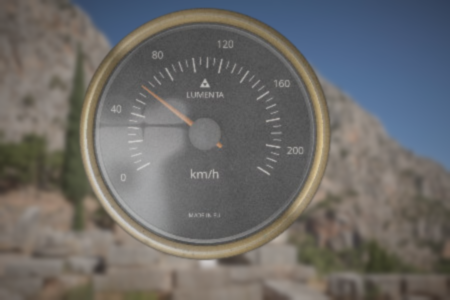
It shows 60km/h
